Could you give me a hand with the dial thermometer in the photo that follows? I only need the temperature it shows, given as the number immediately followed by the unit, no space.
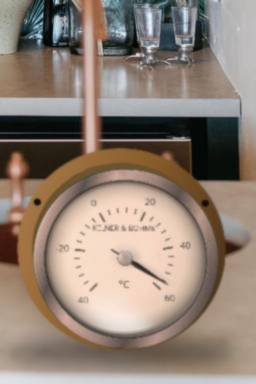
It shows 56°C
